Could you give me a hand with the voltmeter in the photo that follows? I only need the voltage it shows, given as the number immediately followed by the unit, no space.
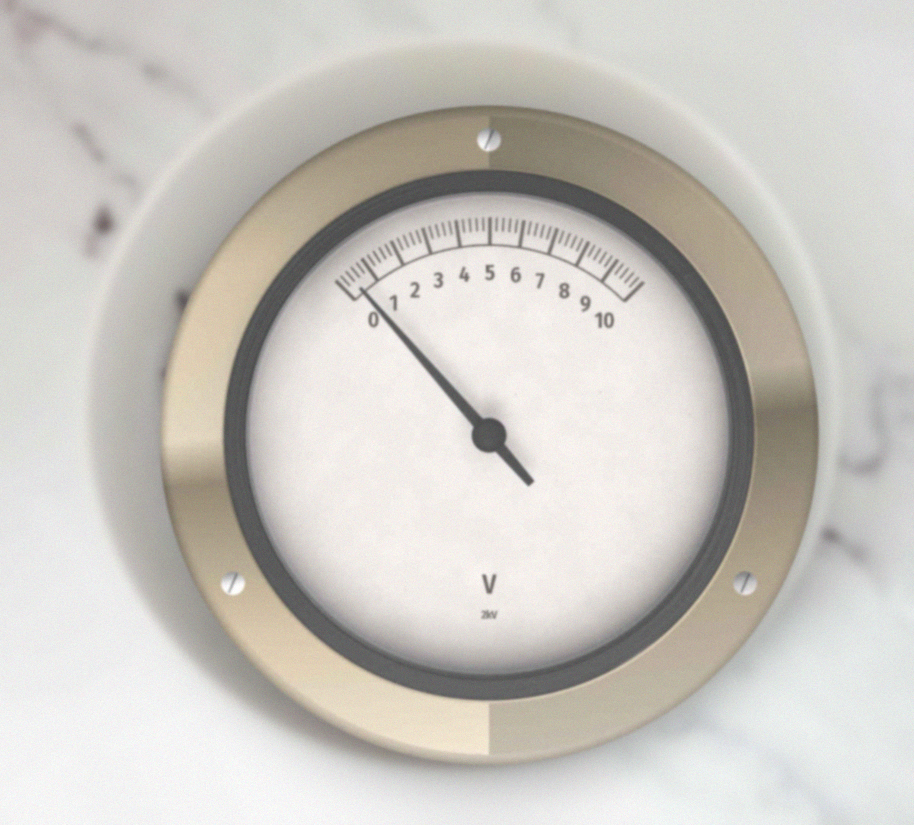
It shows 0.4V
